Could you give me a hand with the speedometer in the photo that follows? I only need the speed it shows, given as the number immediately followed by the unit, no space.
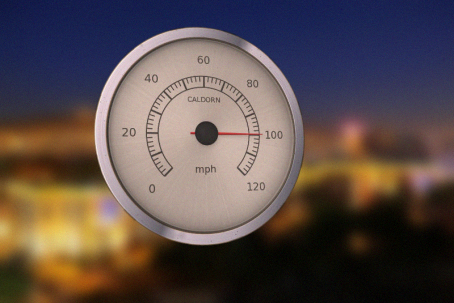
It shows 100mph
